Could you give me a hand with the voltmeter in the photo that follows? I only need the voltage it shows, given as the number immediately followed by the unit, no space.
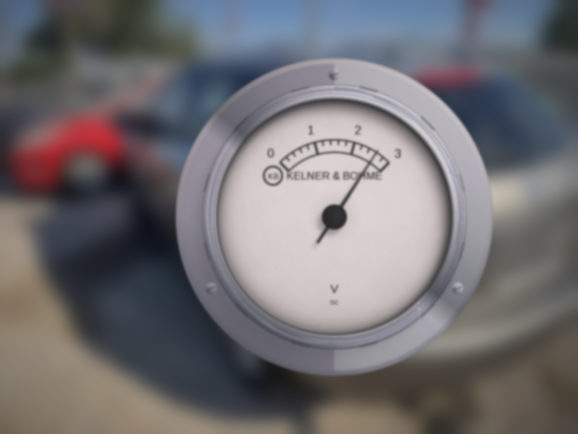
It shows 2.6V
